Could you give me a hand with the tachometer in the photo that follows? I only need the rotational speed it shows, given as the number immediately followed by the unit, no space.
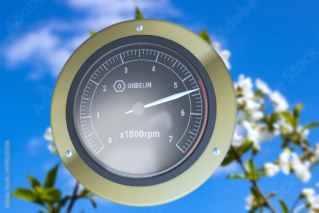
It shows 5400rpm
